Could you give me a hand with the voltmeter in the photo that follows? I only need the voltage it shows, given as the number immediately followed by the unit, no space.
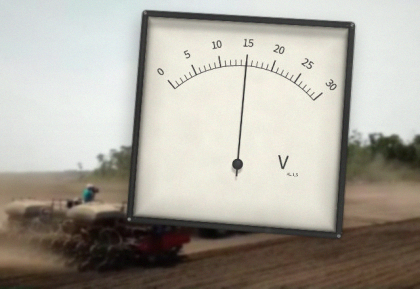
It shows 15V
